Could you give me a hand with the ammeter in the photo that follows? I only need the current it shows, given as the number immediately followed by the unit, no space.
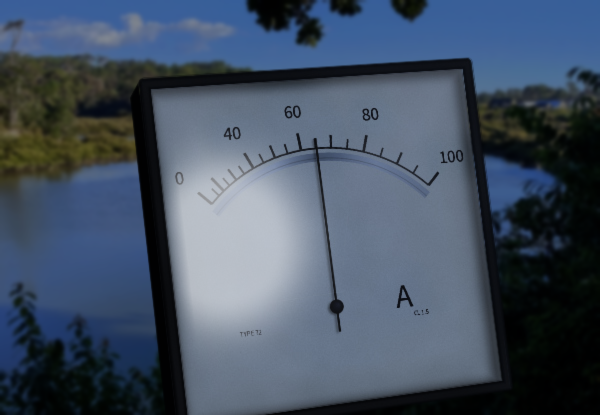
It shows 65A
